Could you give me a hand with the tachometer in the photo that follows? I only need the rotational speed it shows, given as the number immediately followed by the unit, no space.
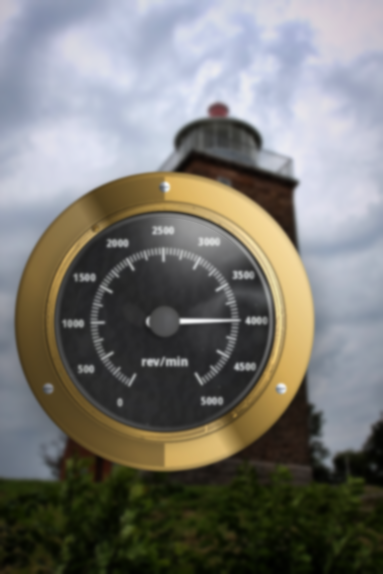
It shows 4000rpm
